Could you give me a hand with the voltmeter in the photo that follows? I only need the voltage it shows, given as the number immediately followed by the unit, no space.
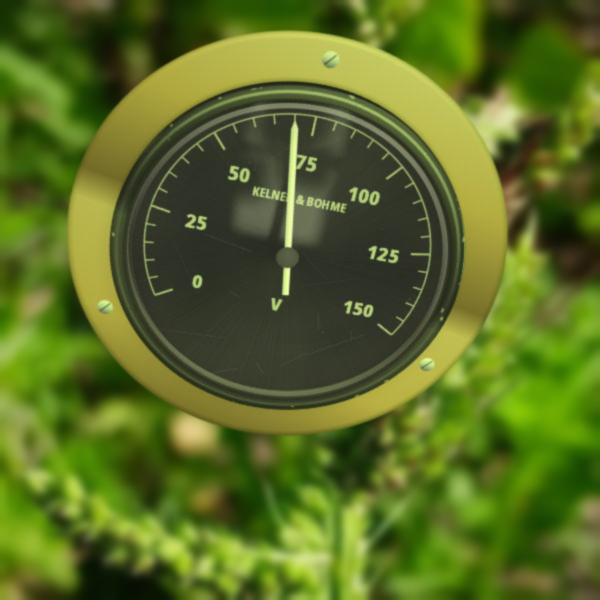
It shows 70V
